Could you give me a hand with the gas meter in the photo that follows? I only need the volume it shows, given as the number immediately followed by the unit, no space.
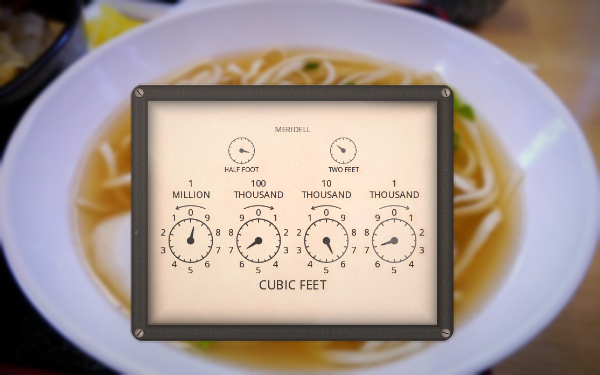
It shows 965700ft³
